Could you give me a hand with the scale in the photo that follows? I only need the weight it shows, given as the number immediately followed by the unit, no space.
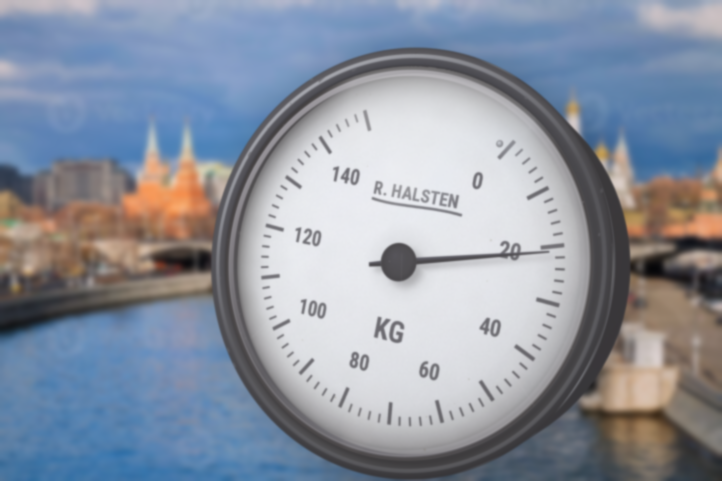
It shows 21kg
